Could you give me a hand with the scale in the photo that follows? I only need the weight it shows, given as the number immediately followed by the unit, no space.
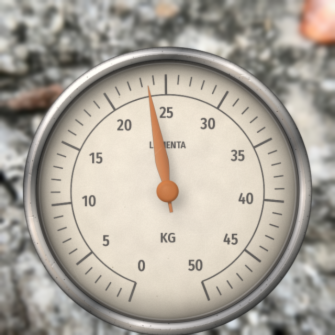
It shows 23.5kg
